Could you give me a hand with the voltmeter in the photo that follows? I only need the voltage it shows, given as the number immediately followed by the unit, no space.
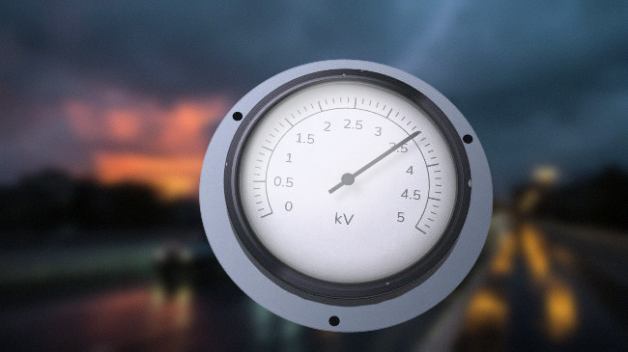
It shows 3.5kV
